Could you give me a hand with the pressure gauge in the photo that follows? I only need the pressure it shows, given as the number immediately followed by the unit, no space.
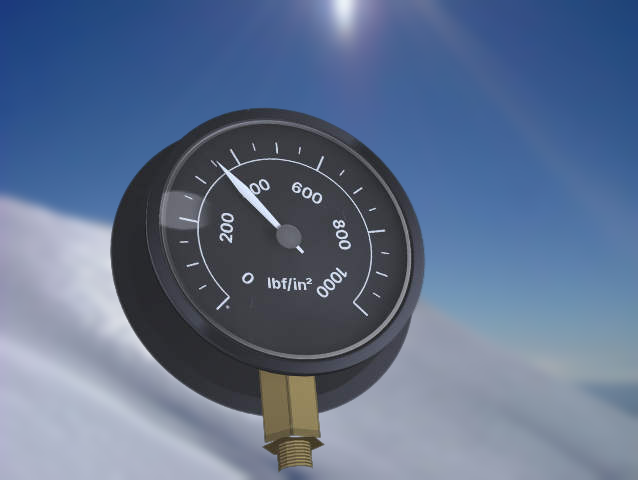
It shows 350psi
